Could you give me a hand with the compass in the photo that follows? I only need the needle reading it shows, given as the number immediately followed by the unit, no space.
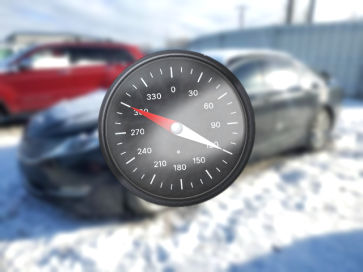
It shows 300°
